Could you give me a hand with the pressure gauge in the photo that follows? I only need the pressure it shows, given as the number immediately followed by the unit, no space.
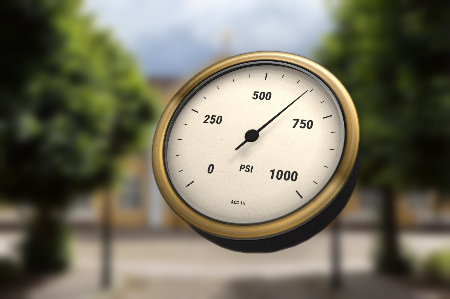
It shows 650psi
